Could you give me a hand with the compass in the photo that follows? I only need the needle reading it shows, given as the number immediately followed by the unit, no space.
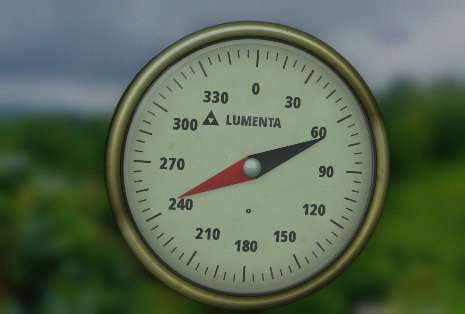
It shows 245°
